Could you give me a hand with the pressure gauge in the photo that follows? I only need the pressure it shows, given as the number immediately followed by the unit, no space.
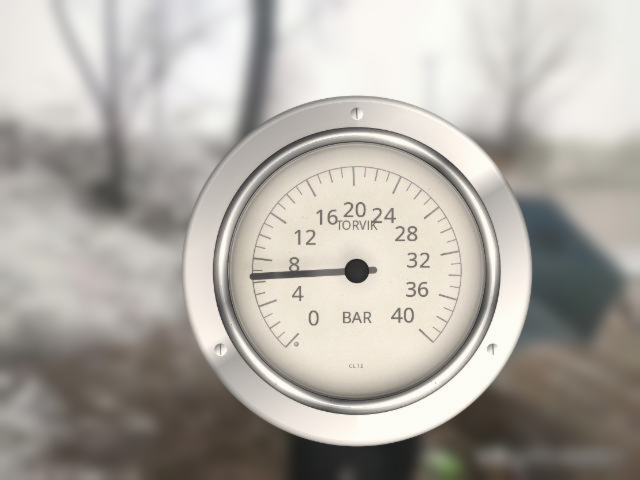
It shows 6.5bar
